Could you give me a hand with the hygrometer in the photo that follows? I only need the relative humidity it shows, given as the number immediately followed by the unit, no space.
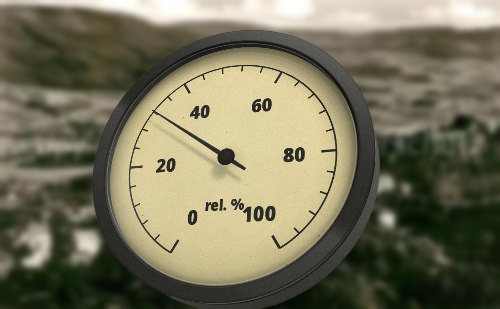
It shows 32%
